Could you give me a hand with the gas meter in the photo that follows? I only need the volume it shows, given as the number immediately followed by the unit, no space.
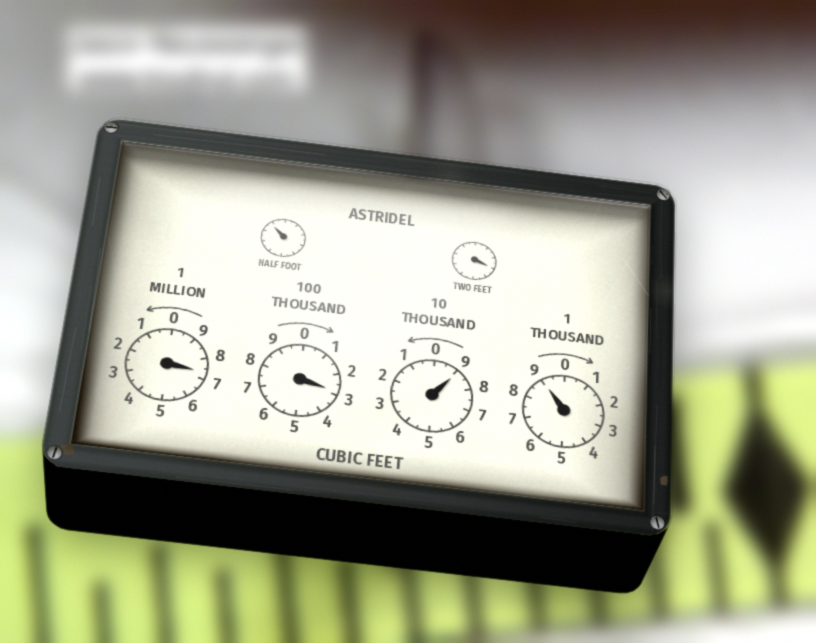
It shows 728900ft³
